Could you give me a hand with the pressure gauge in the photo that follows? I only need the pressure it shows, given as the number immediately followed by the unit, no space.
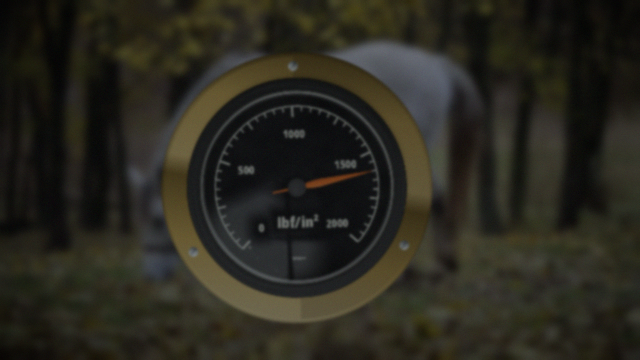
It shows 1600psi
